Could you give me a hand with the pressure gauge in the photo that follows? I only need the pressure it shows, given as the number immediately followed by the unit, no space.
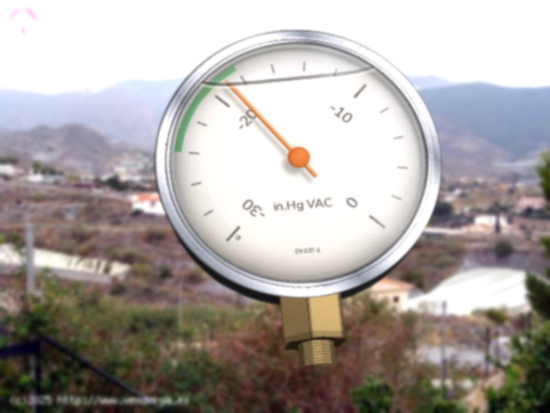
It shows -19inHg
